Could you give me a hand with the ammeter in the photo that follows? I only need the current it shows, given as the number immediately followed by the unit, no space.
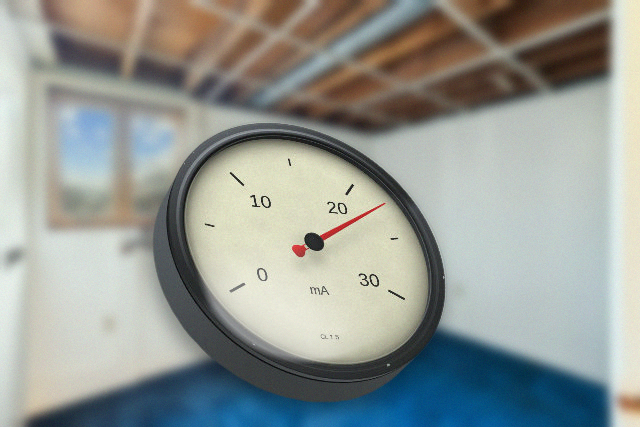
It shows 22.5mA
